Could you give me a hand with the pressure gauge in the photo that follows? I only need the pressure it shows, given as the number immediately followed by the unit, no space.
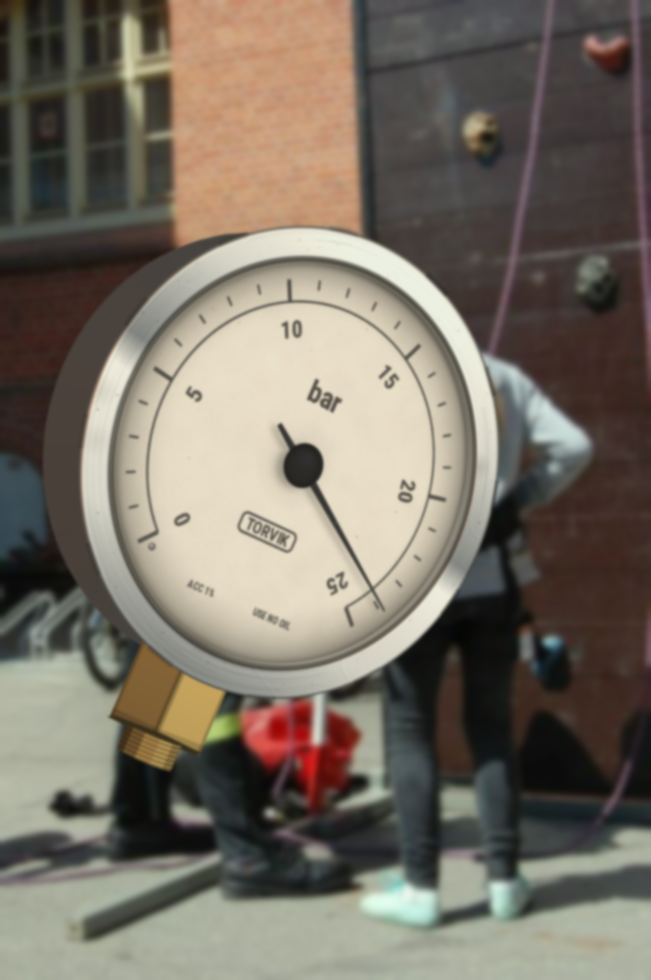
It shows 24bar
